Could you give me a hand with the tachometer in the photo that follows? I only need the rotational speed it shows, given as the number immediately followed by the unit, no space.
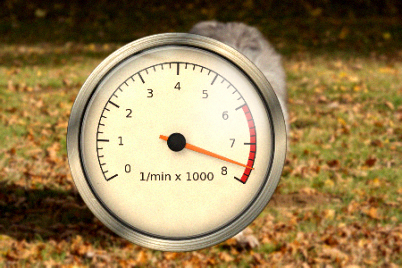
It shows 7600rpm
